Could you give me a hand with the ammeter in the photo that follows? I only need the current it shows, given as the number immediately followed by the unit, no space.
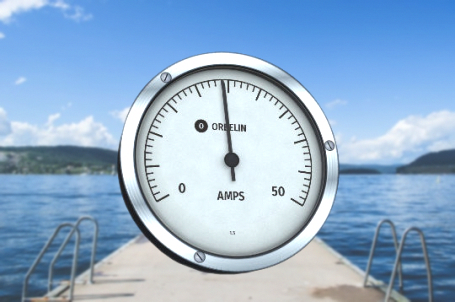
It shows 24A
